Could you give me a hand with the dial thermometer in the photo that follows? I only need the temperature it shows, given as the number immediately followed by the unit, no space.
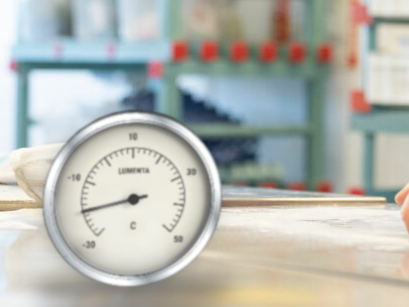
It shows -20°C
